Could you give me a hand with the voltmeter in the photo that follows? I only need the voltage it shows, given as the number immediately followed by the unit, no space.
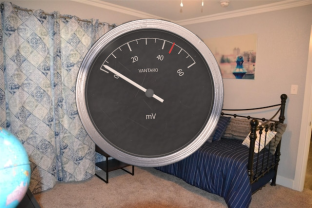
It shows 2.5mV
